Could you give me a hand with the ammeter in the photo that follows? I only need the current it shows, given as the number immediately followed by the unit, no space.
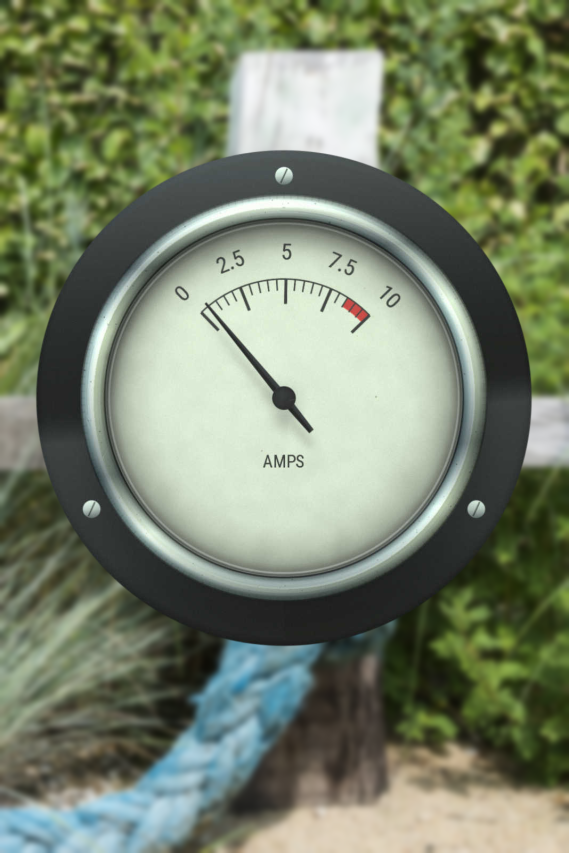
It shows 0.5A
